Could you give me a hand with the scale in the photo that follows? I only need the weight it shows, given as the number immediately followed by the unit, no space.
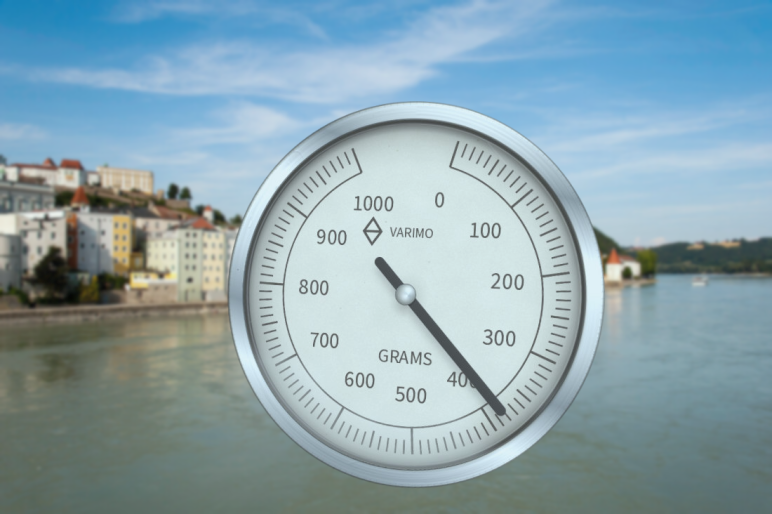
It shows 380g
